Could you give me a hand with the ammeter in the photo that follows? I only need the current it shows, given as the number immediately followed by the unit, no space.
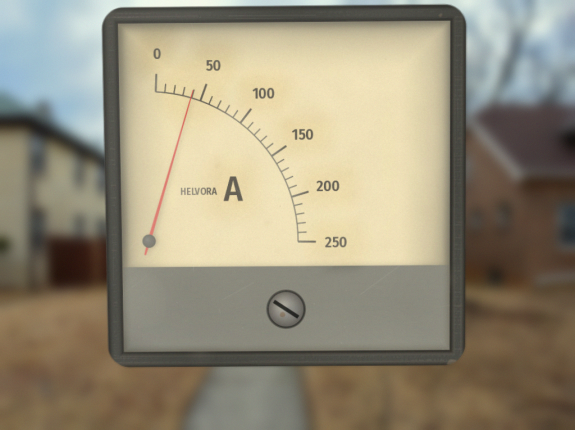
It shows 40A
